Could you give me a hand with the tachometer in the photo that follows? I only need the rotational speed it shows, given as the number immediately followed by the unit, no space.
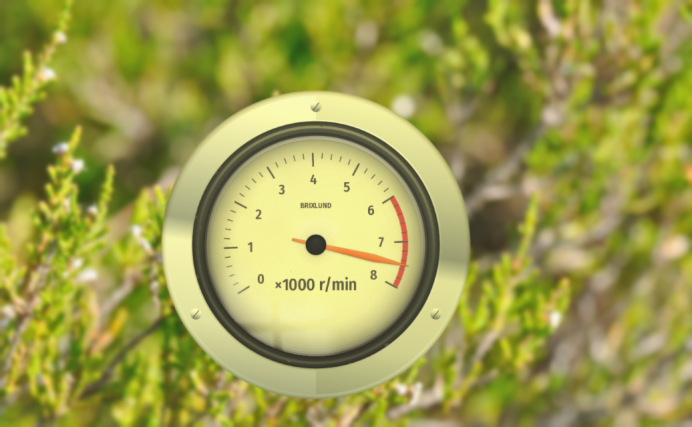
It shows 7500rpm
